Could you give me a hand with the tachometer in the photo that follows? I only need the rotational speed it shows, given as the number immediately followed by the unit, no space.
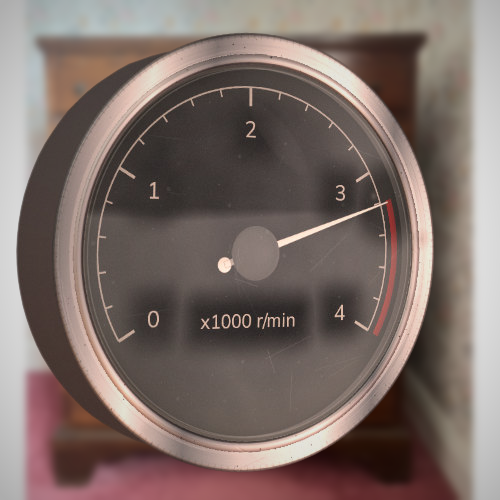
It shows 3200rpm
